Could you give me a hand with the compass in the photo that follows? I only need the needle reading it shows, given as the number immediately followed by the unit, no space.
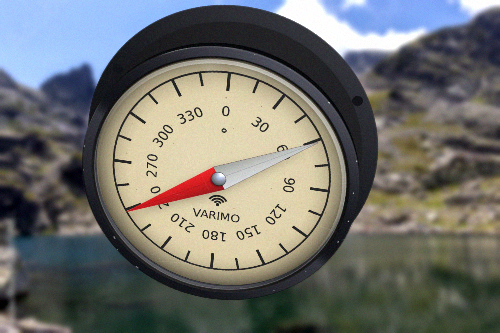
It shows 240°
